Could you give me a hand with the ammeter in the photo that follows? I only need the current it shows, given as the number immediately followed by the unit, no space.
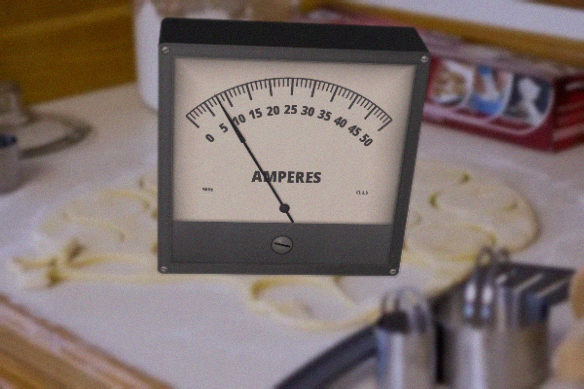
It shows 8A
